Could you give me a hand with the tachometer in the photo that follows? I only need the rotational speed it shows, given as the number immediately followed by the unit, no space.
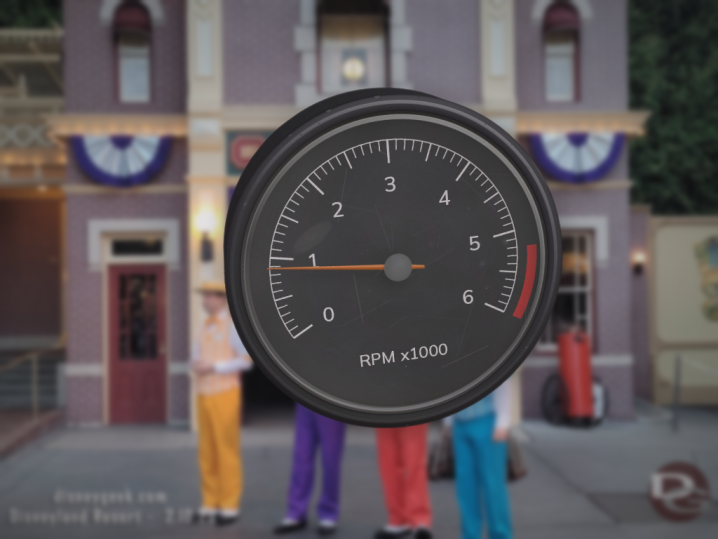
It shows 900rpm
